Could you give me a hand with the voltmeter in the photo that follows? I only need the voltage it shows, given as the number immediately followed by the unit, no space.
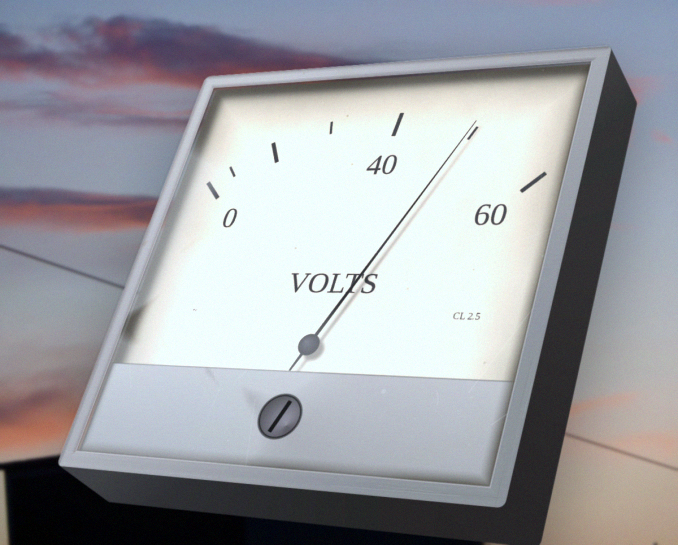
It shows 50V
